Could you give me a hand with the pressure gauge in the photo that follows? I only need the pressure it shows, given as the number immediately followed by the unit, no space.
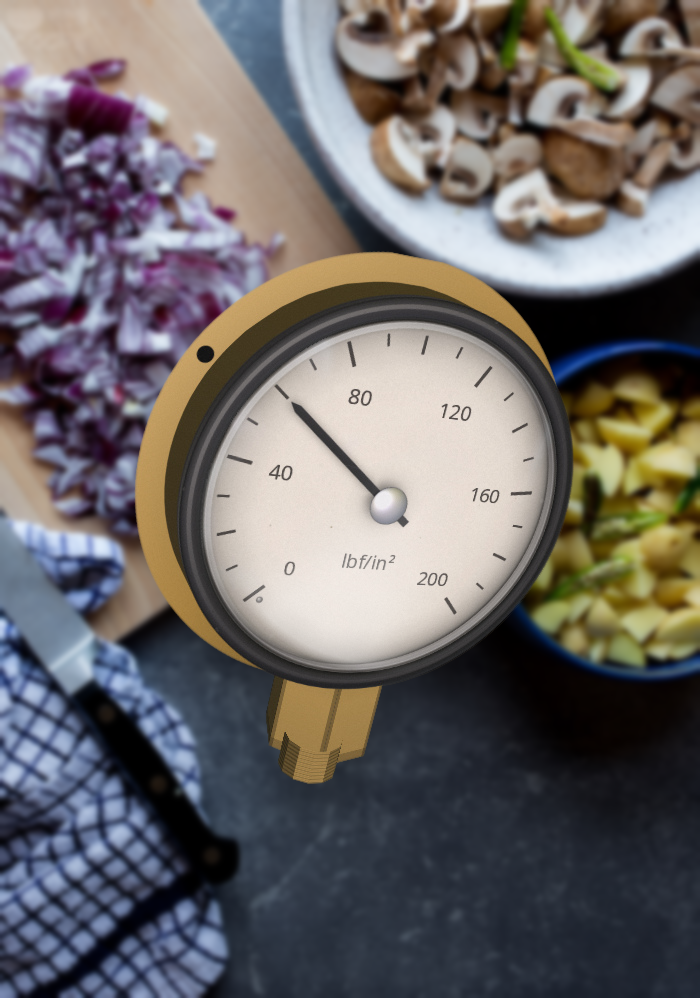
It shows 60psi
